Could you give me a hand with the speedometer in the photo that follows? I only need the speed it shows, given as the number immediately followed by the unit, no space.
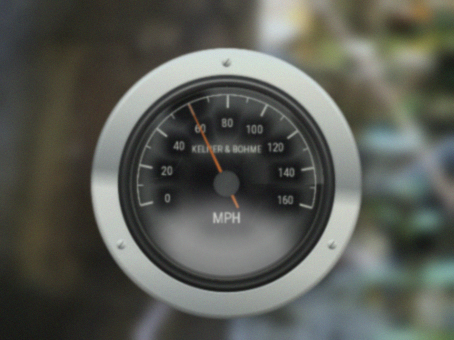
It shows 60mph
